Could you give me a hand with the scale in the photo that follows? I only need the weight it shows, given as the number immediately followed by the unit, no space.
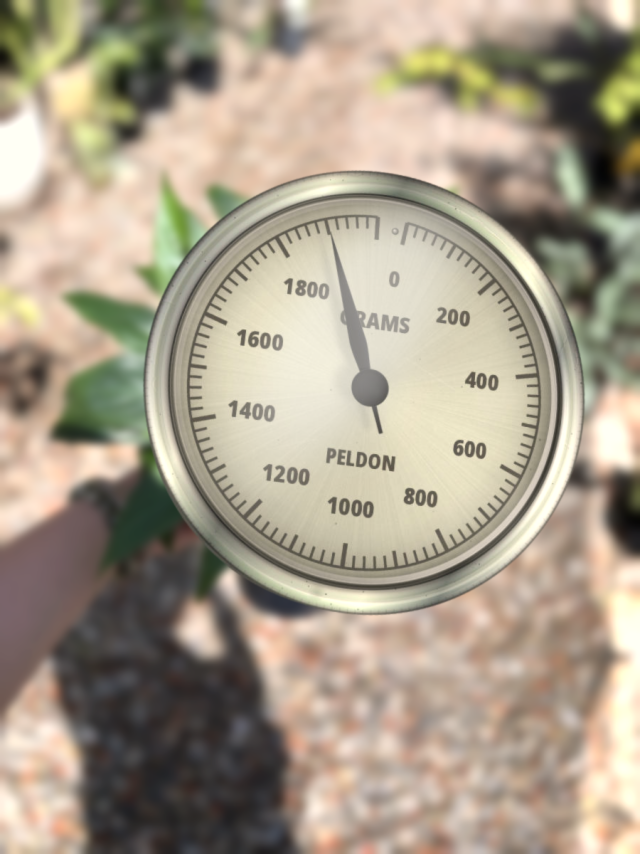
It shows 1900g
